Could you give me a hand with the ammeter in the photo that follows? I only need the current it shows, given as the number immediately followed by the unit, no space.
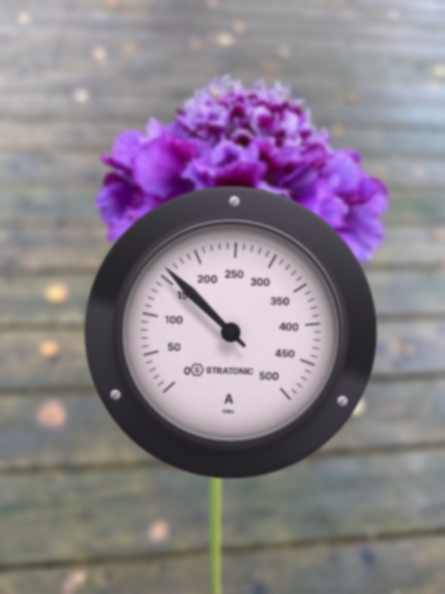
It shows 160A
